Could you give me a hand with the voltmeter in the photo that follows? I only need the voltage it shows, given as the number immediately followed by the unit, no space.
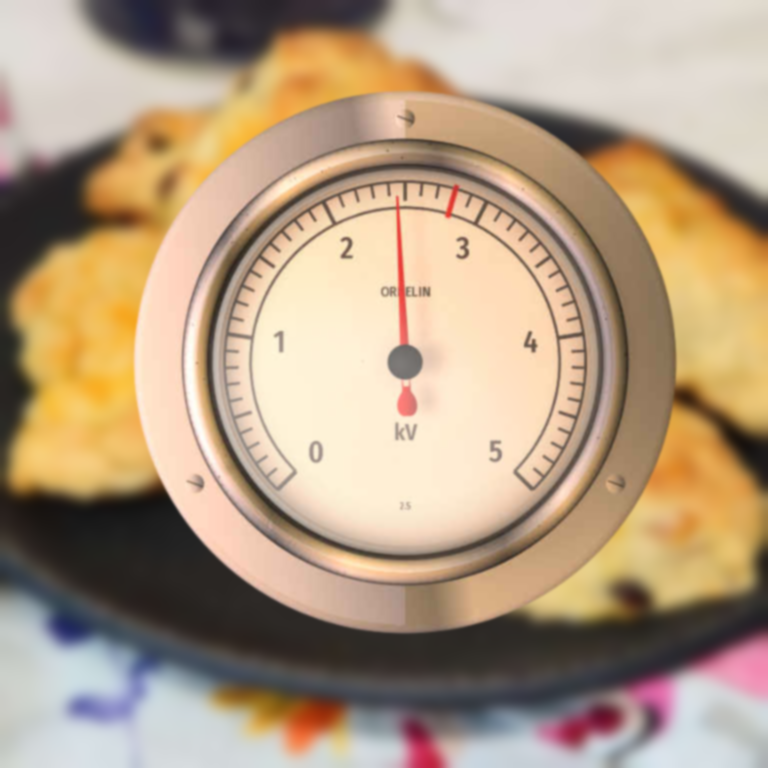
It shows 2.45kV
